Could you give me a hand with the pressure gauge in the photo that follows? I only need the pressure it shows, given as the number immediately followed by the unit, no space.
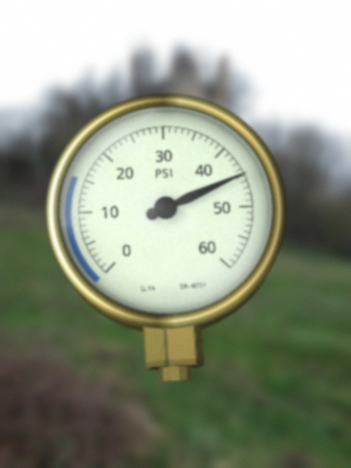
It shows 45psi
